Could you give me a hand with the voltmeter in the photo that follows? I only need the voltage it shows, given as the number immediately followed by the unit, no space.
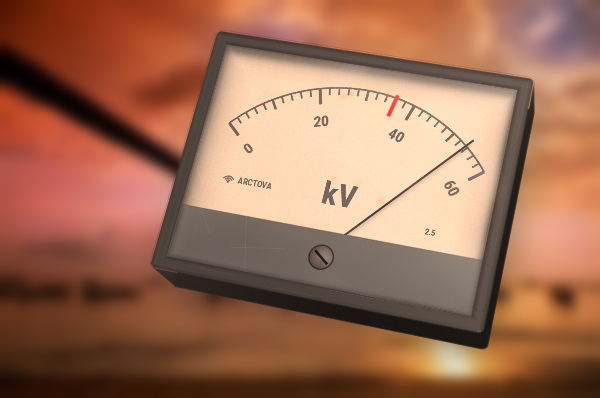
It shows 54kV
